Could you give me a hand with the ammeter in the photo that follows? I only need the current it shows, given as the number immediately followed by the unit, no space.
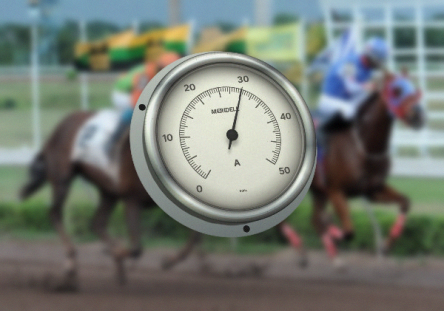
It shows 30A
